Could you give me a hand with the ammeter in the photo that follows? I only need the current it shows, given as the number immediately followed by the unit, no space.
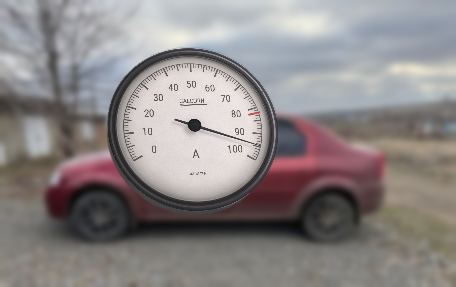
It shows 95A
